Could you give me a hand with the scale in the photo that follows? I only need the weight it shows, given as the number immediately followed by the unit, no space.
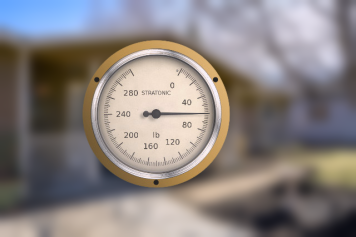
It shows 60lb
